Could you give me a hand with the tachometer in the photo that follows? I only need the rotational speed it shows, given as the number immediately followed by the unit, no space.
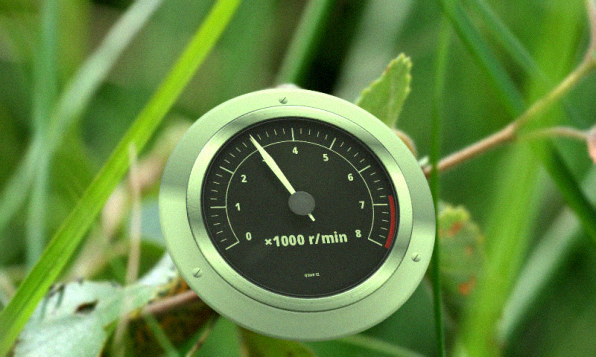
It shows 3000rpm
